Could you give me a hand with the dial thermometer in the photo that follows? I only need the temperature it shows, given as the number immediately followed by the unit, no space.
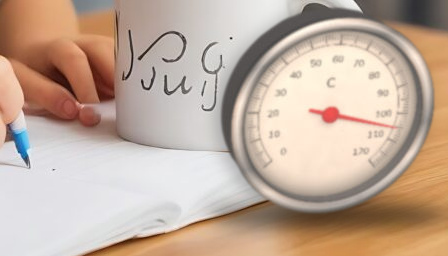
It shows 105°C
